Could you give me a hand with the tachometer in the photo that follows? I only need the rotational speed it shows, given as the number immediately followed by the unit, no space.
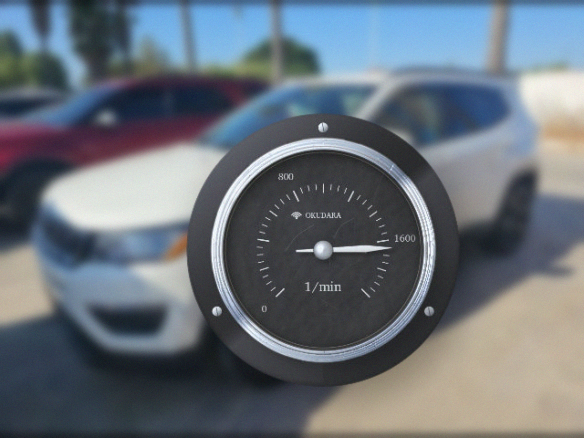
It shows 1650rpm
